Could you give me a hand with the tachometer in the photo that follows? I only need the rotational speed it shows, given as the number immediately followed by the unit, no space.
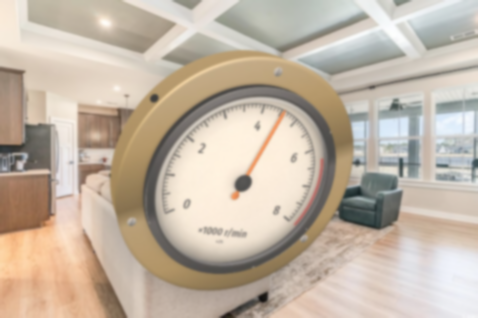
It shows 4500rpm
